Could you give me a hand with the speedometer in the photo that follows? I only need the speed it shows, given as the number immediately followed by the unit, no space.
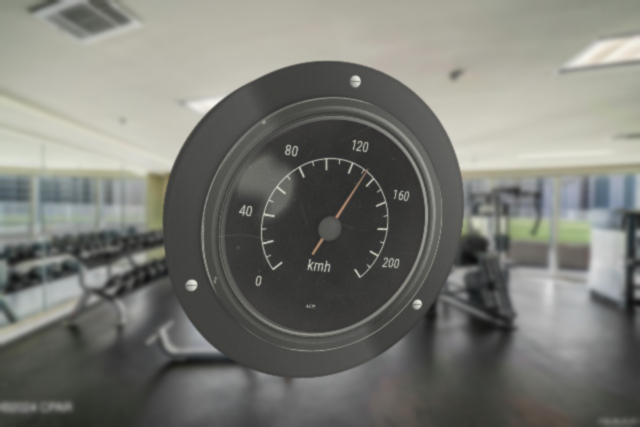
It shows 130km/h
